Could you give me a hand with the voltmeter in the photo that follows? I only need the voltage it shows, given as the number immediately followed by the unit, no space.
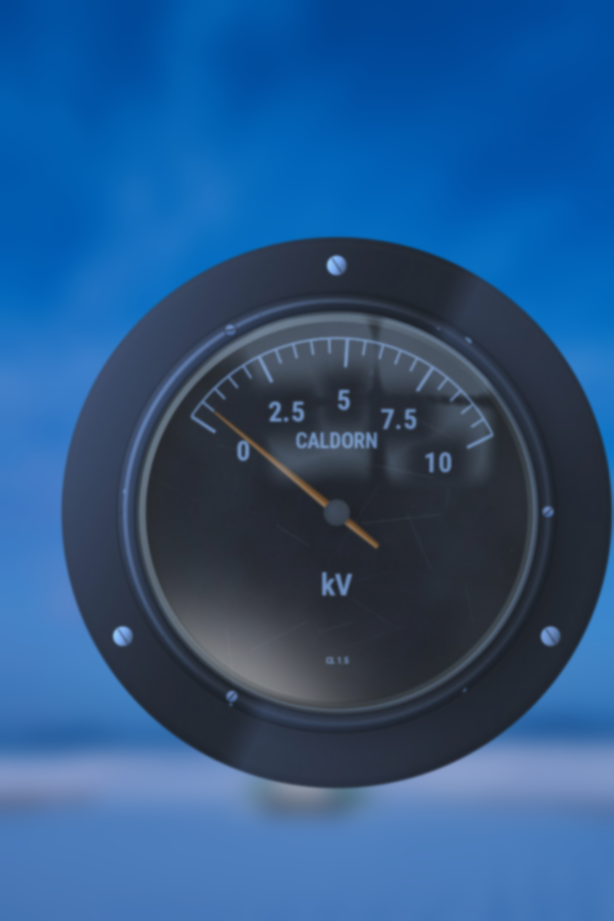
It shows 0.5kV
